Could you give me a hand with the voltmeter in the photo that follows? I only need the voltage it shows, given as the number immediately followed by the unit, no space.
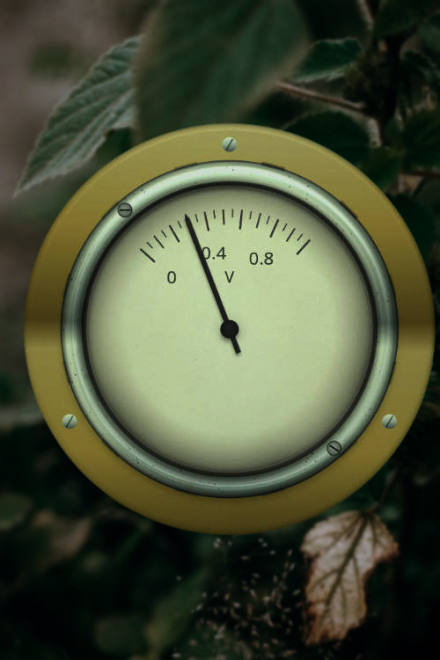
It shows 0.3V
